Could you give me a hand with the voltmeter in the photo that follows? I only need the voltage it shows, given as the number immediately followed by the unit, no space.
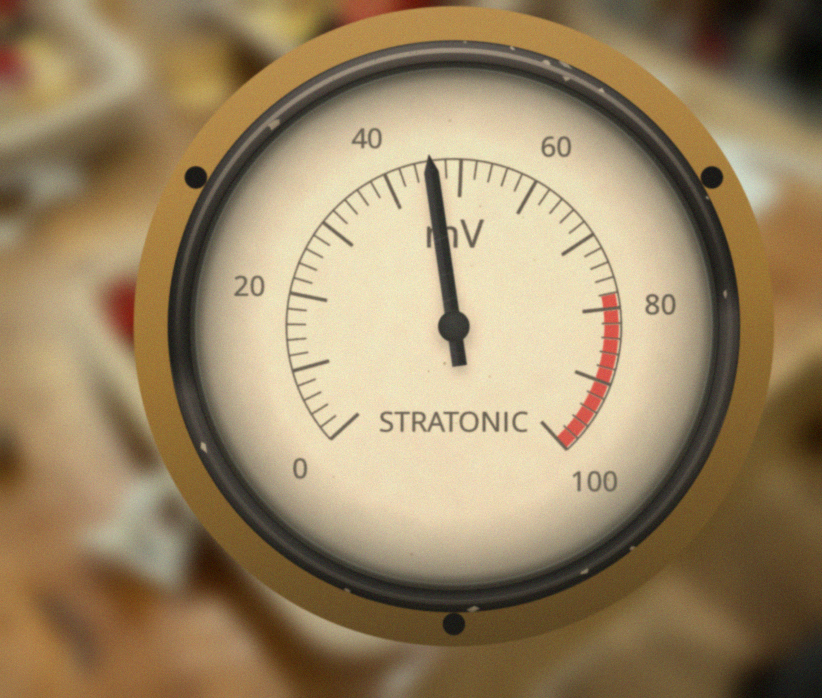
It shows 46mV
